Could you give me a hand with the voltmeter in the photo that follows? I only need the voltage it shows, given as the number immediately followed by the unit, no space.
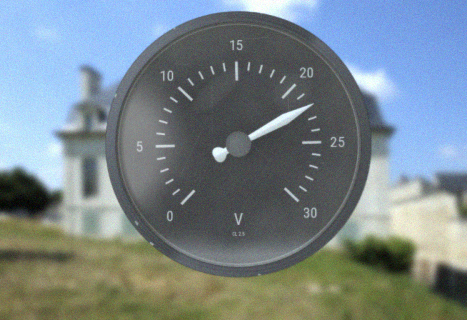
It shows 22V
